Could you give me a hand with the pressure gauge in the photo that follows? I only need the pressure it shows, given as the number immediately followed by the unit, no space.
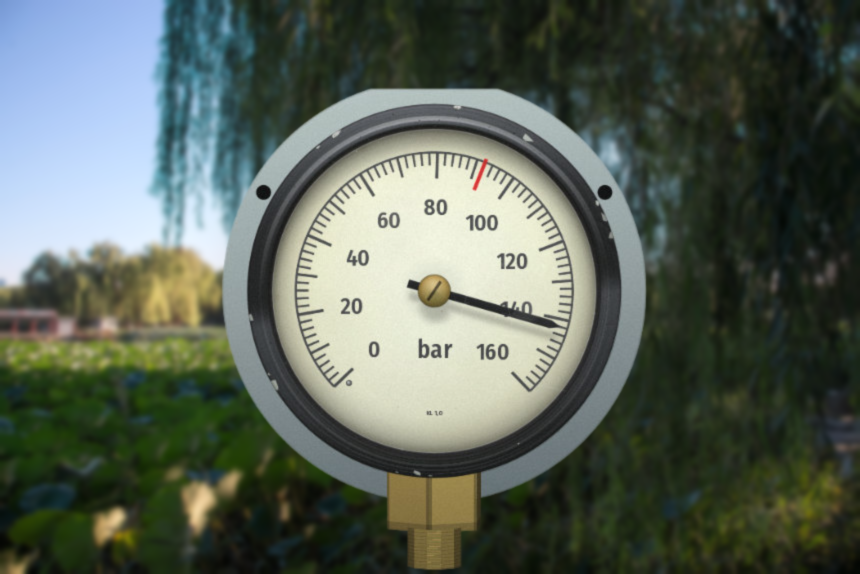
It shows 142bar
